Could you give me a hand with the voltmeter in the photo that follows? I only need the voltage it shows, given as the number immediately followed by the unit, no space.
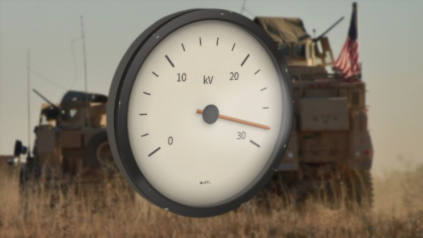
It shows 28kV
